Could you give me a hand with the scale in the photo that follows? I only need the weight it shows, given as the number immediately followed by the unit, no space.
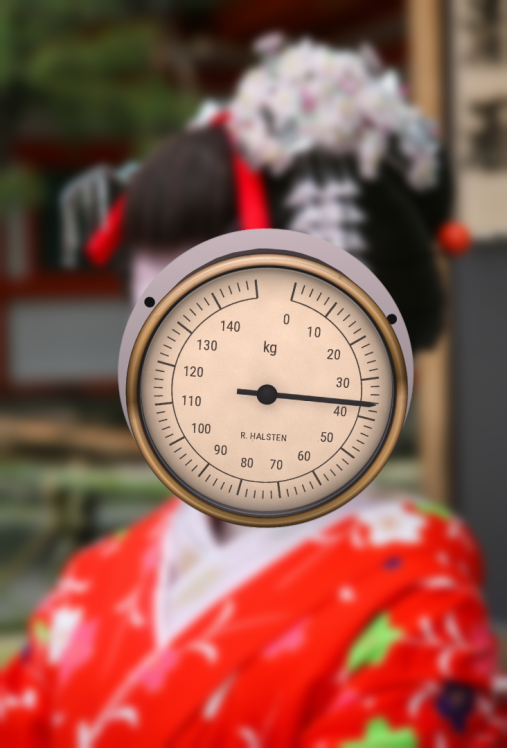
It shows 36kg
